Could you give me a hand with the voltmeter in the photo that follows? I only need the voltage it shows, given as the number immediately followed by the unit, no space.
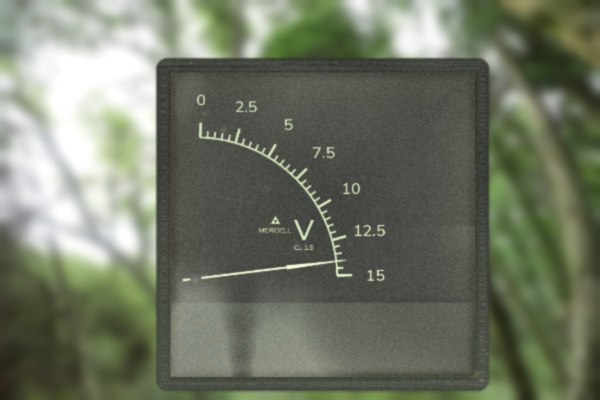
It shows 14V
